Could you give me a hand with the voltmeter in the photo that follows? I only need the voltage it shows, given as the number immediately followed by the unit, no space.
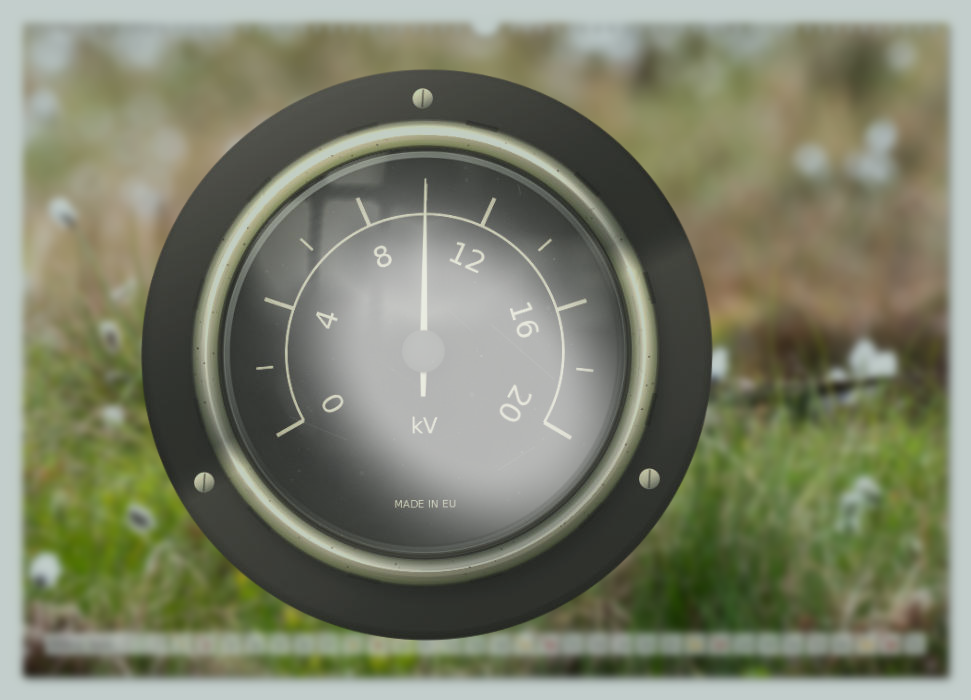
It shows 10kV
